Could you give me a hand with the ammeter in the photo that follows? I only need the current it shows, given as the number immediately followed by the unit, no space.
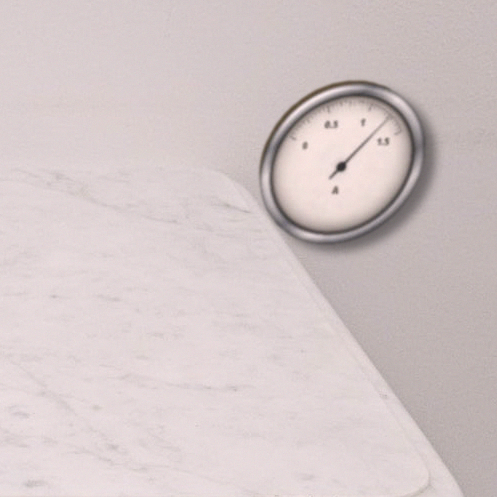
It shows 1.25A
